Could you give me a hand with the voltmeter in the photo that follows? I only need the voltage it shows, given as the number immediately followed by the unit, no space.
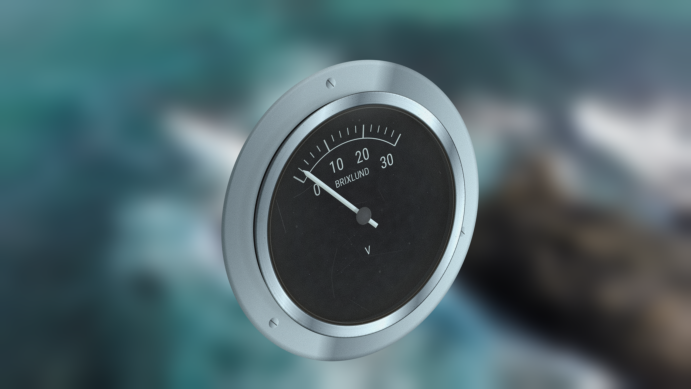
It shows 2V
